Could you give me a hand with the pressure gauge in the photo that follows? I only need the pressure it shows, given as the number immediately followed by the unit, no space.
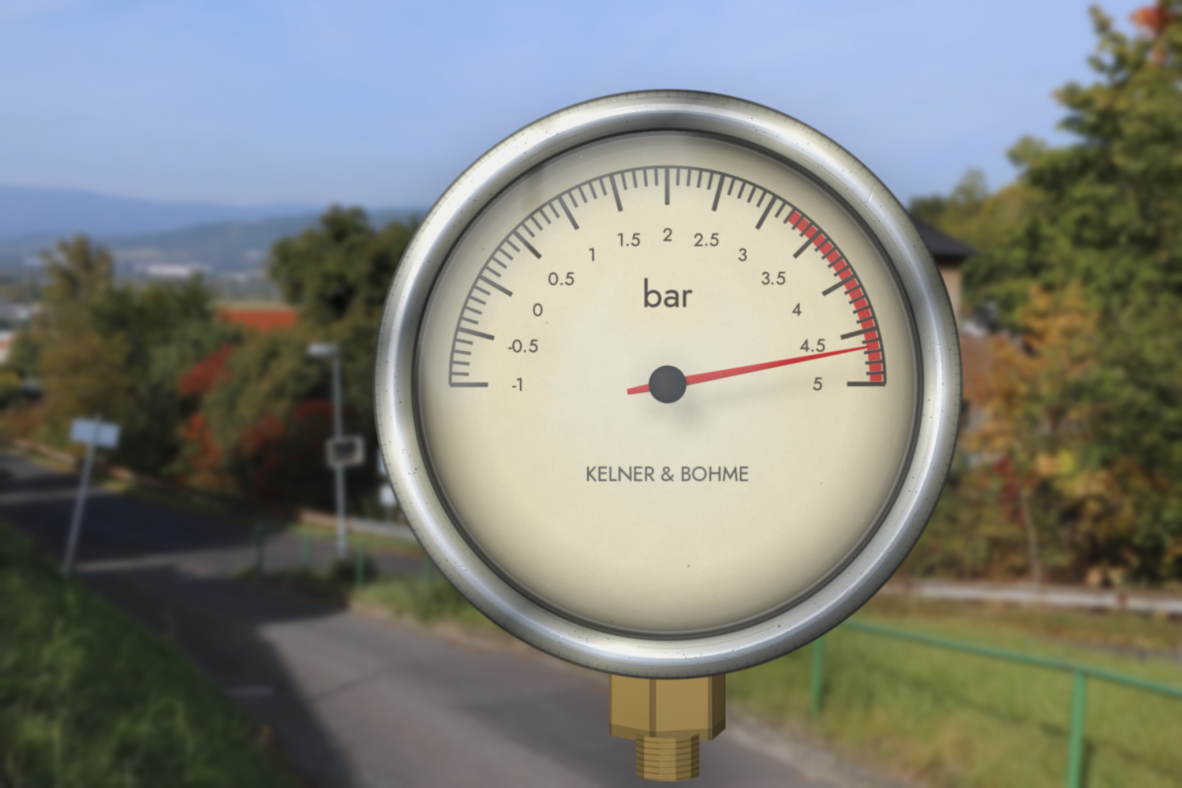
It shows 4.65bar
